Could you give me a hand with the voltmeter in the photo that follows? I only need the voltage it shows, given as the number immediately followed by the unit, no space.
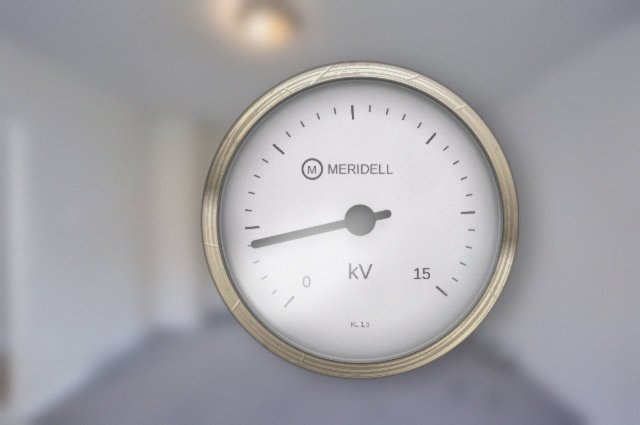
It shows 2kV
